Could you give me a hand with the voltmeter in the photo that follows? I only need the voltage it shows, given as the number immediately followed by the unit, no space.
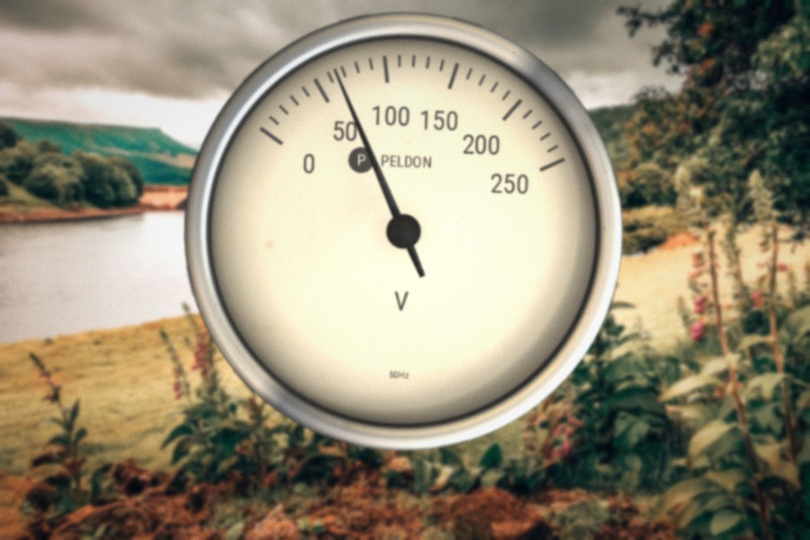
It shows 65V
